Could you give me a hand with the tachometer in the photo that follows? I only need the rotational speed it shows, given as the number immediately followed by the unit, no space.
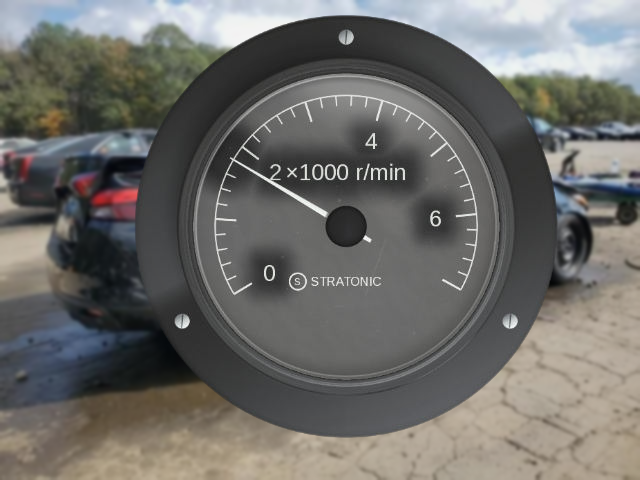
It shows 1800rpm
